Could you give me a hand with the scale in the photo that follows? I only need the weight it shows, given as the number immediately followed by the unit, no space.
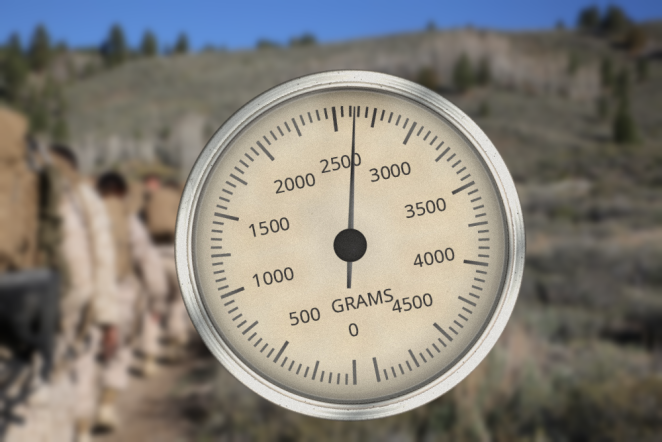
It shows 2625g
